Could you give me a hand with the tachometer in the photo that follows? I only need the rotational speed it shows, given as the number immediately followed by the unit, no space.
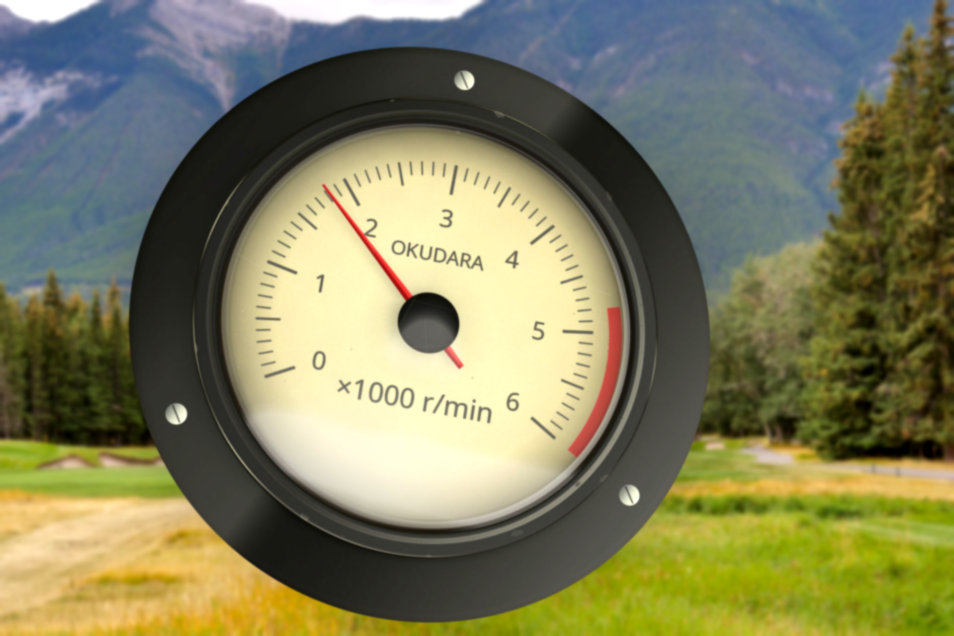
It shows 1800rpm
